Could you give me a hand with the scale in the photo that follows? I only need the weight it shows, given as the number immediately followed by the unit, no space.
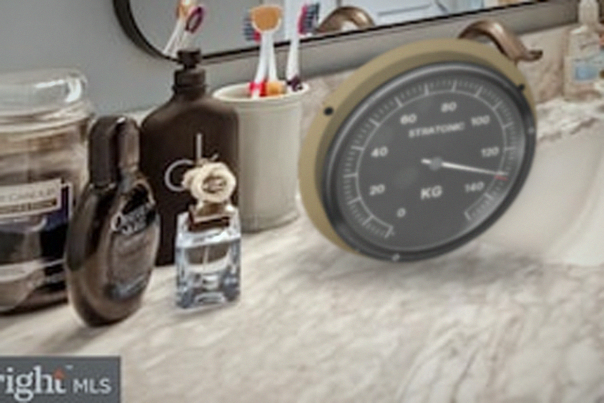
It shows 130kg
